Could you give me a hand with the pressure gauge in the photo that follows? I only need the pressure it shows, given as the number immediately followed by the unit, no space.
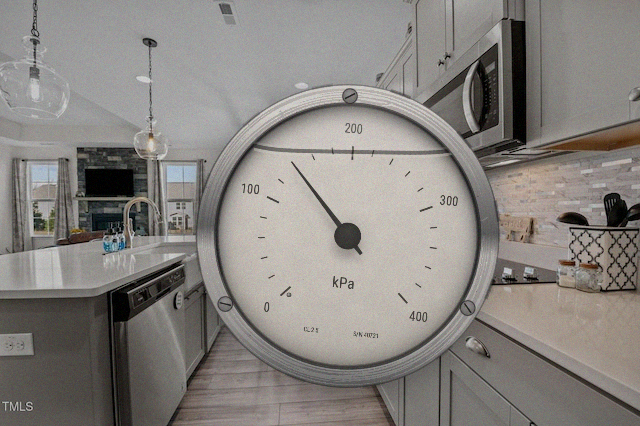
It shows 140kPa
